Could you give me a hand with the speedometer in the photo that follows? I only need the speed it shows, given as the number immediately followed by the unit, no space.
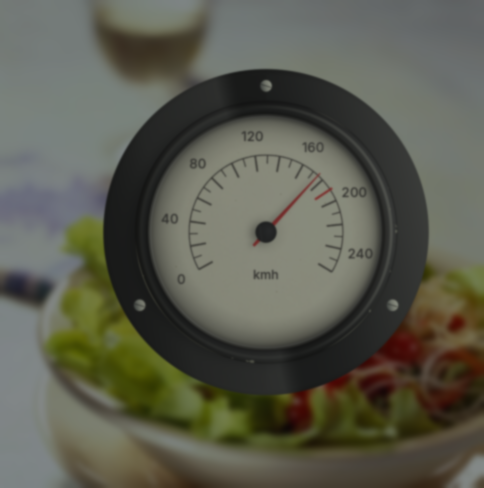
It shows 175km/h
